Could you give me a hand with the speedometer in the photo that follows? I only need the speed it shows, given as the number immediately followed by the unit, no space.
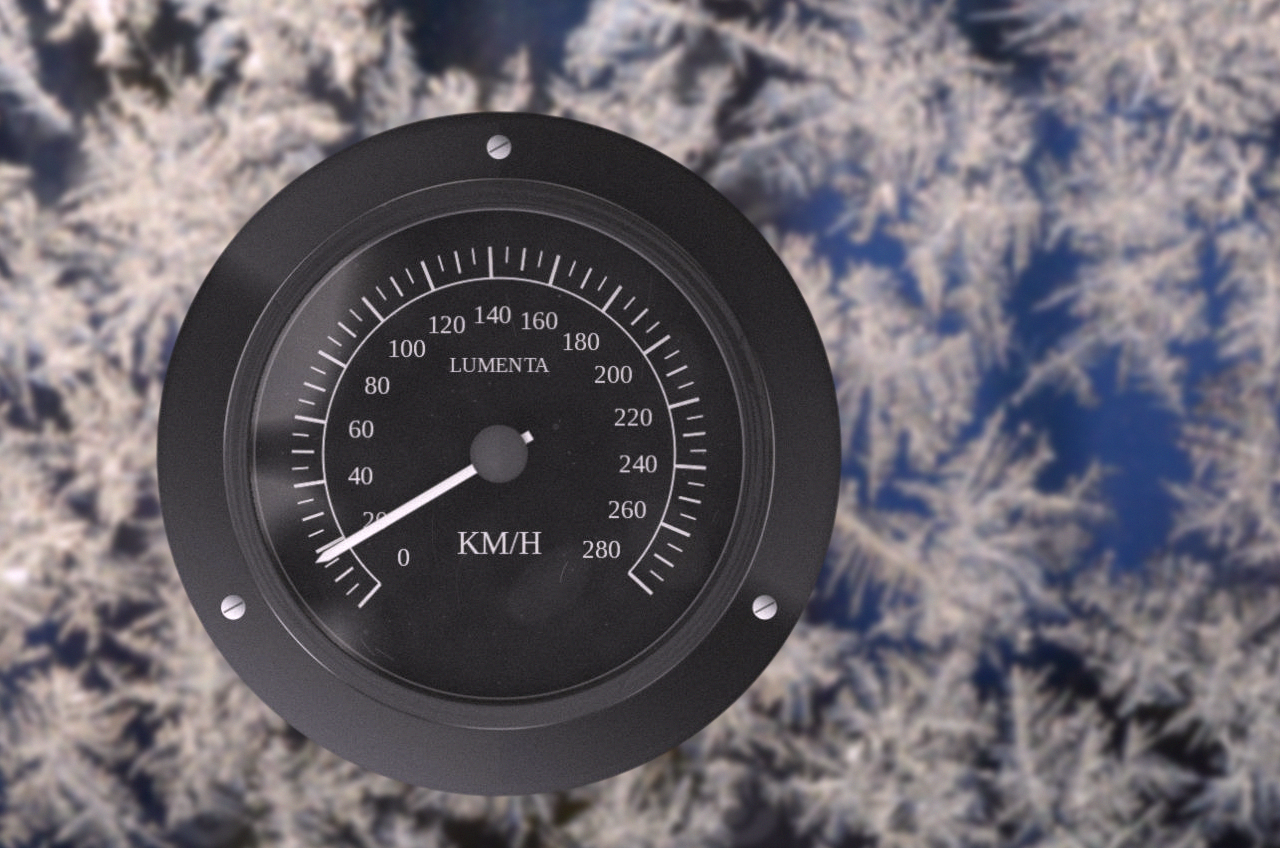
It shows 17.5km/h
